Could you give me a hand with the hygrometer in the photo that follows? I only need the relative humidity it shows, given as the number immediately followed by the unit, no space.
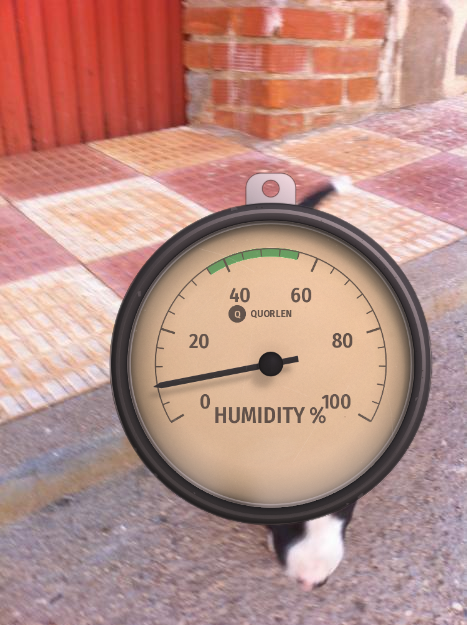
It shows 8%
